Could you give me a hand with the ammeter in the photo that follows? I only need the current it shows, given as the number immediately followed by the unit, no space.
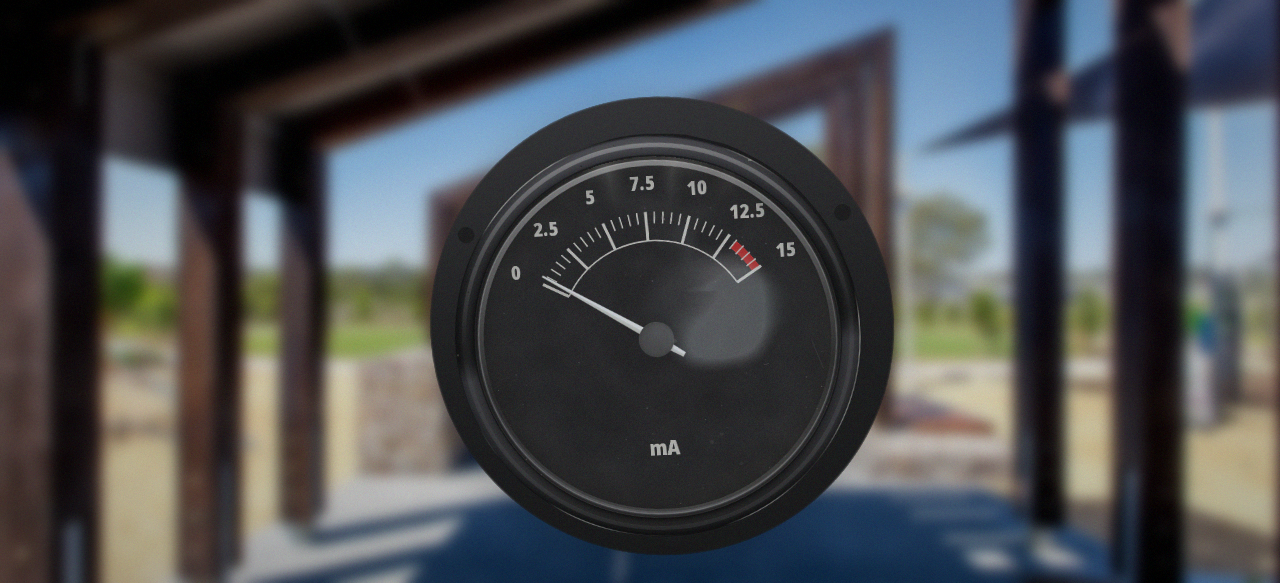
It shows 0.5mA
